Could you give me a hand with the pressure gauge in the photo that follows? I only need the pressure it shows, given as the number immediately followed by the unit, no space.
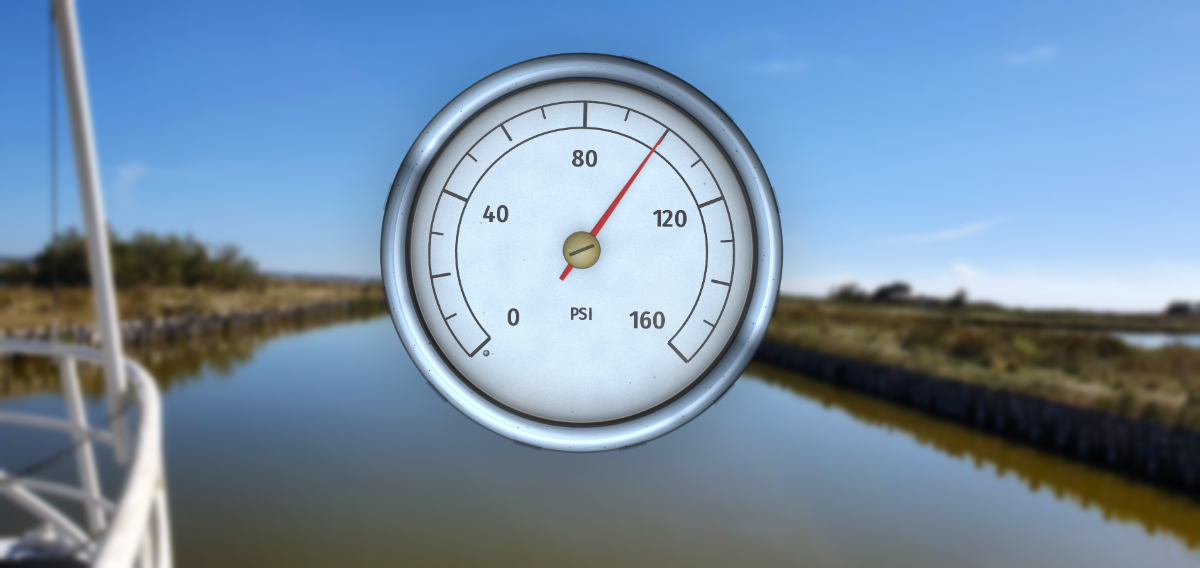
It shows 100psi
